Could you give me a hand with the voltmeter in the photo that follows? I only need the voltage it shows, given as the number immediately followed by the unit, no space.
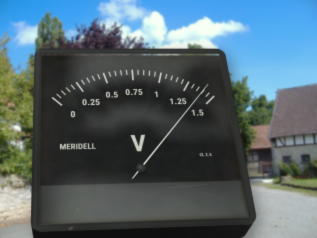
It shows 1.4V
